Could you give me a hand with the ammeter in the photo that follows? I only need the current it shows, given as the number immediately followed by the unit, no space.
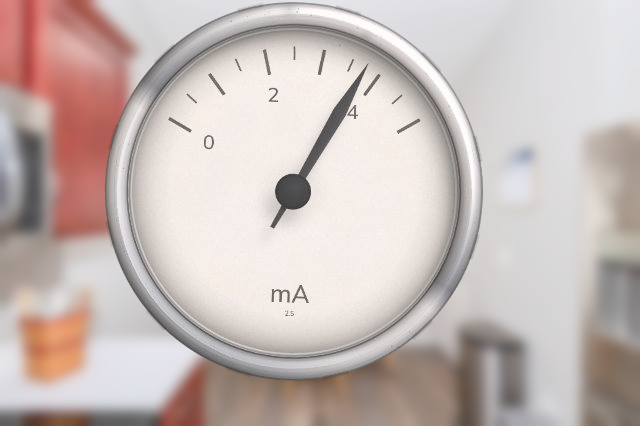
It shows 3.75mA
